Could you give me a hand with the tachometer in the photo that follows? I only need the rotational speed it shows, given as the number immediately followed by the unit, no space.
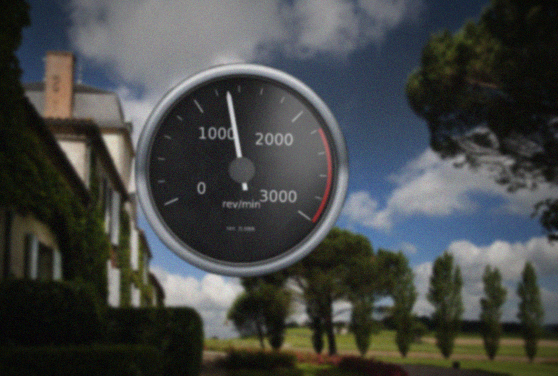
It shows 1300rpm
